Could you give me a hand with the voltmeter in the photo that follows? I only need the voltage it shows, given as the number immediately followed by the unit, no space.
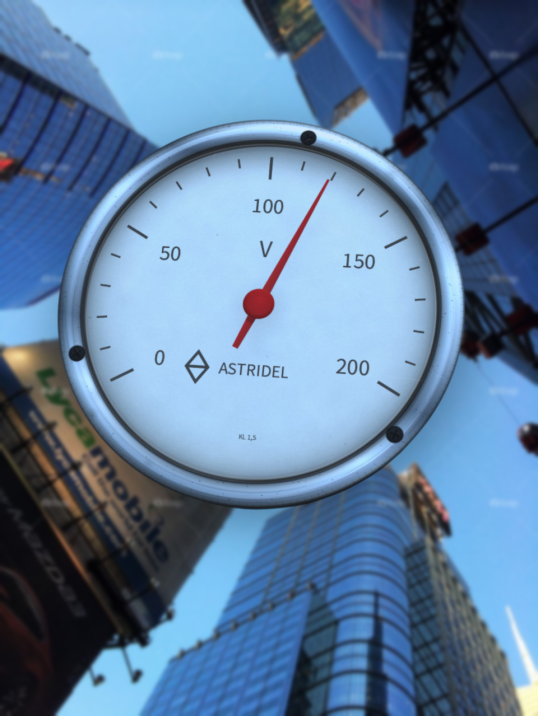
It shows 120V
